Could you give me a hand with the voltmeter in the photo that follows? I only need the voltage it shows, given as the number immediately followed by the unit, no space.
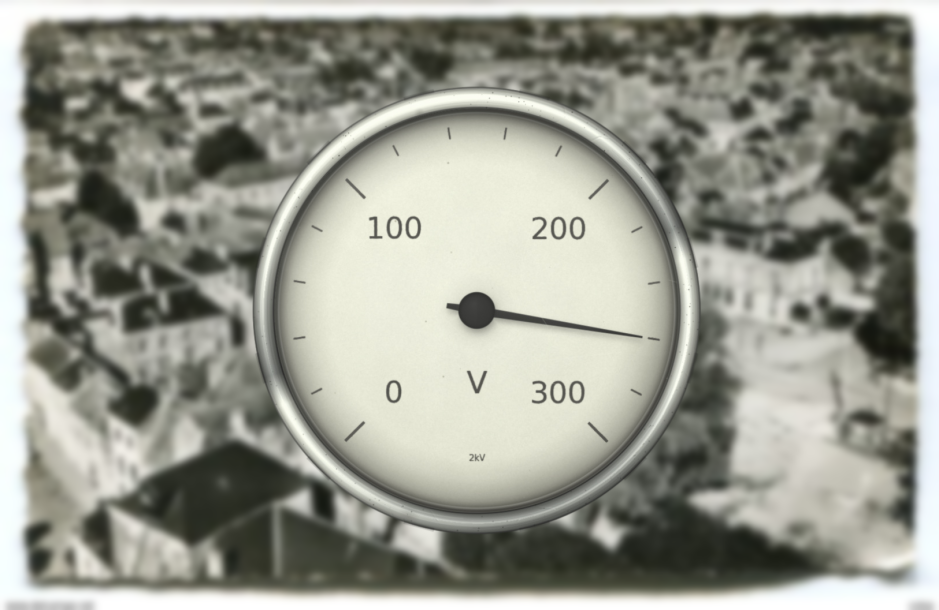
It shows 260V
